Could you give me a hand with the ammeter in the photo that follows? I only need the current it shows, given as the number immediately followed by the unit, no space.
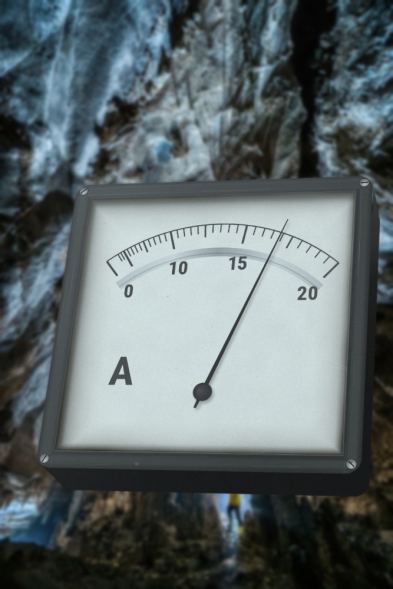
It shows 17A
